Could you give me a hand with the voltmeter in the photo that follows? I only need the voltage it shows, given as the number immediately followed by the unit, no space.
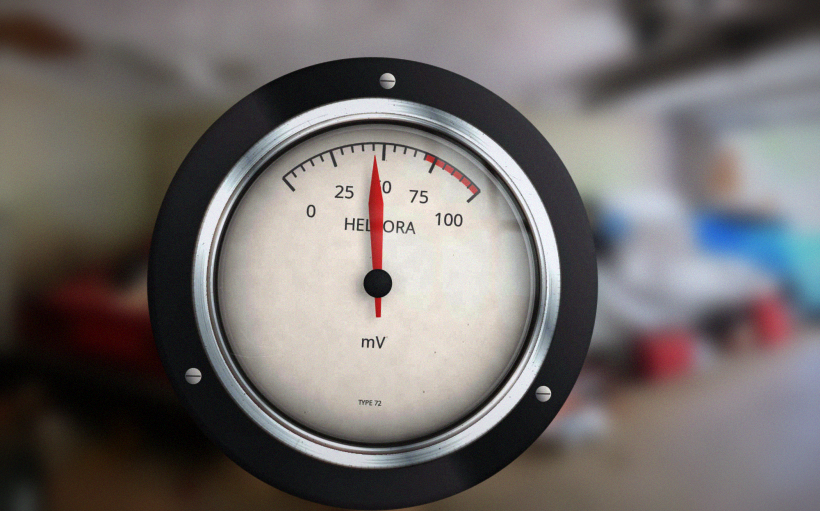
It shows 45mV
